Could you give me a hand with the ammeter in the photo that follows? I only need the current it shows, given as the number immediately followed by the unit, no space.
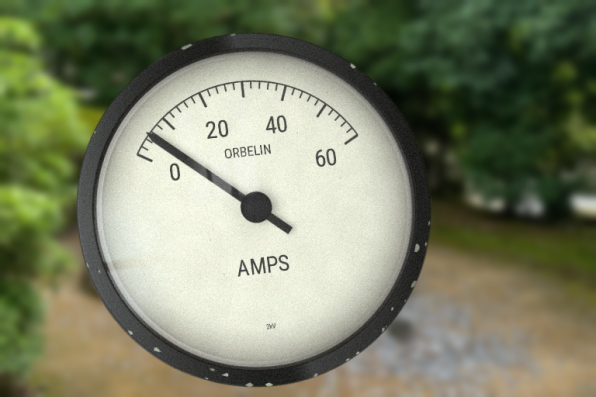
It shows 5A
